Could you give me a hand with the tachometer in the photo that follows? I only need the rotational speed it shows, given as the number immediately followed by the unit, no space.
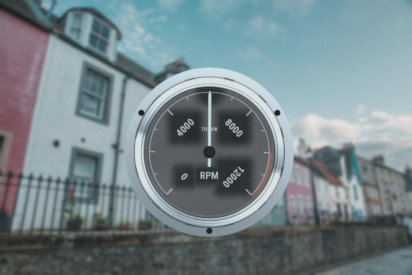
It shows 6000rpm
